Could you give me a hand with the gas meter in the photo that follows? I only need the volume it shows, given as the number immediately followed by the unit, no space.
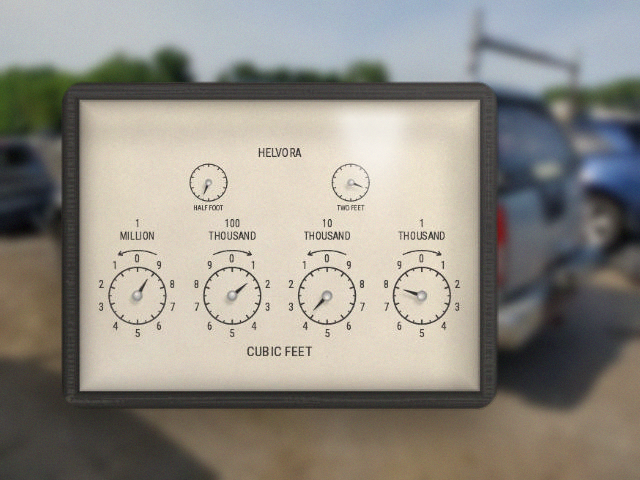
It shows 913800ft³
